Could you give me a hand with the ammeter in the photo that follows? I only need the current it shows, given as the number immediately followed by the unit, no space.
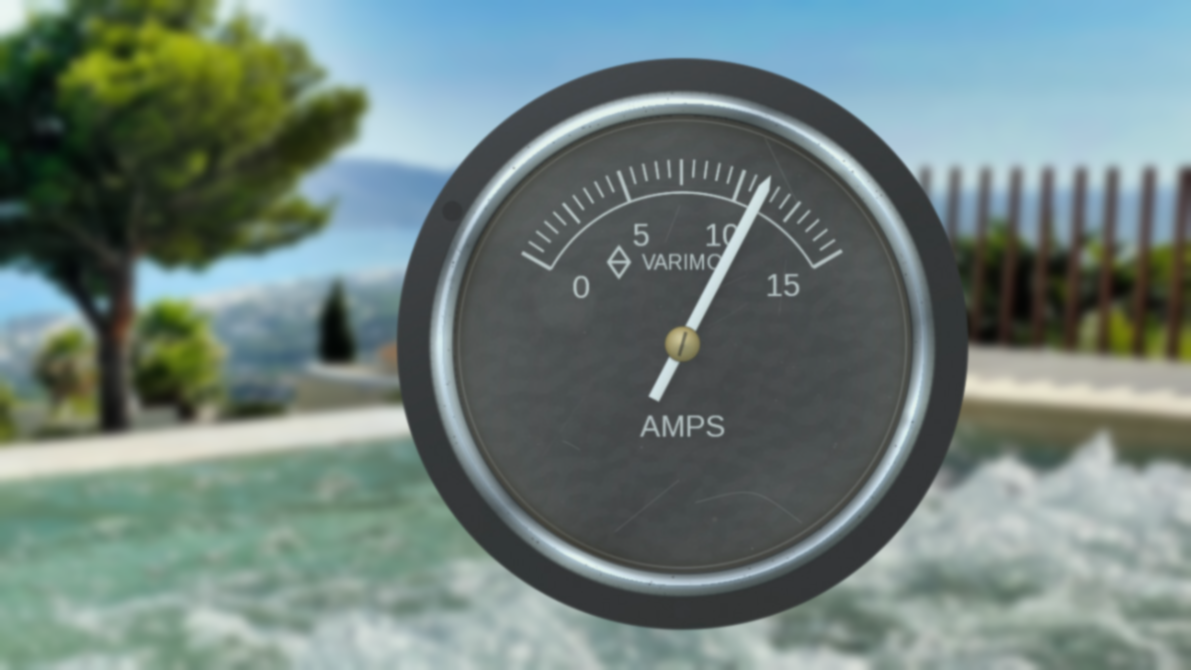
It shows 11A
